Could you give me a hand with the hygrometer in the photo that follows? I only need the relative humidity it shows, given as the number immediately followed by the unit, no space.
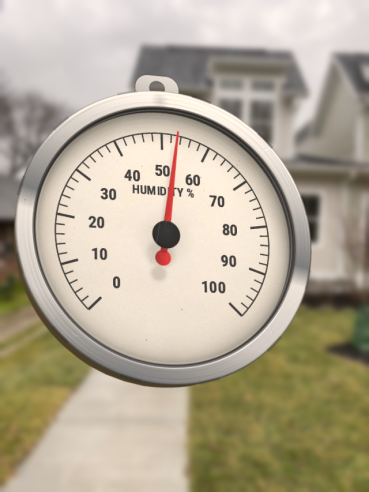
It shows 53%
